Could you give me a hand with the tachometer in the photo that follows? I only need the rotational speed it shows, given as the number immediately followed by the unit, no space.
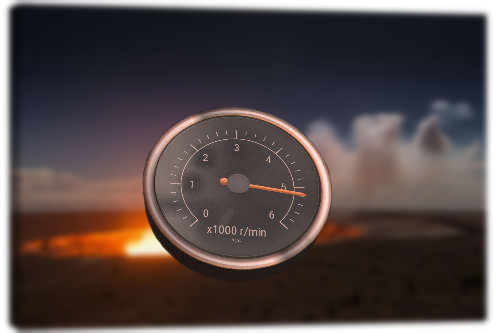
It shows 5200rpm
